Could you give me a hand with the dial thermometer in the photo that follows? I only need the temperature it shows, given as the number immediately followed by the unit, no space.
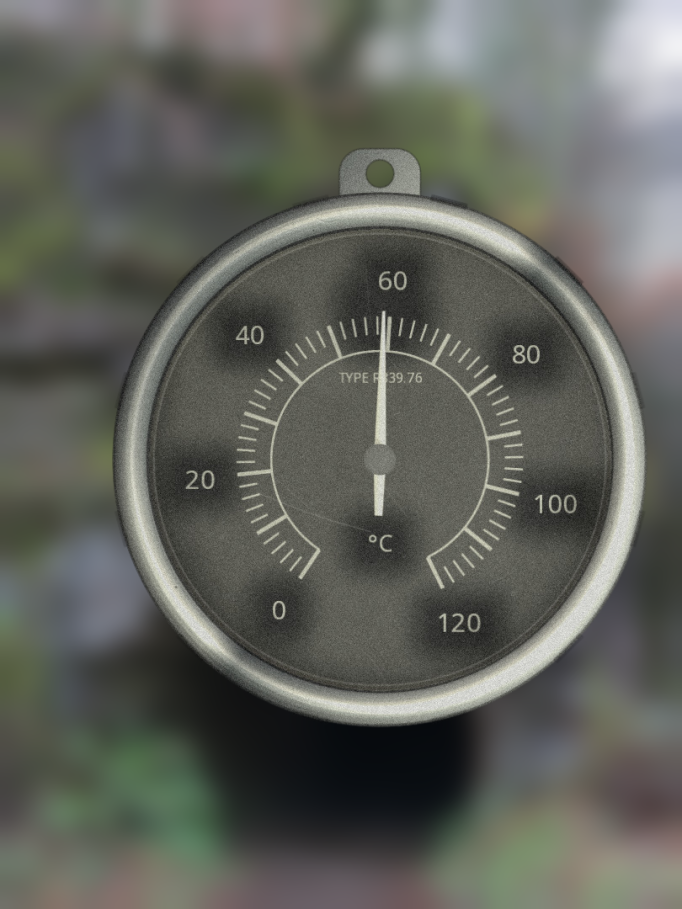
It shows 59°C
